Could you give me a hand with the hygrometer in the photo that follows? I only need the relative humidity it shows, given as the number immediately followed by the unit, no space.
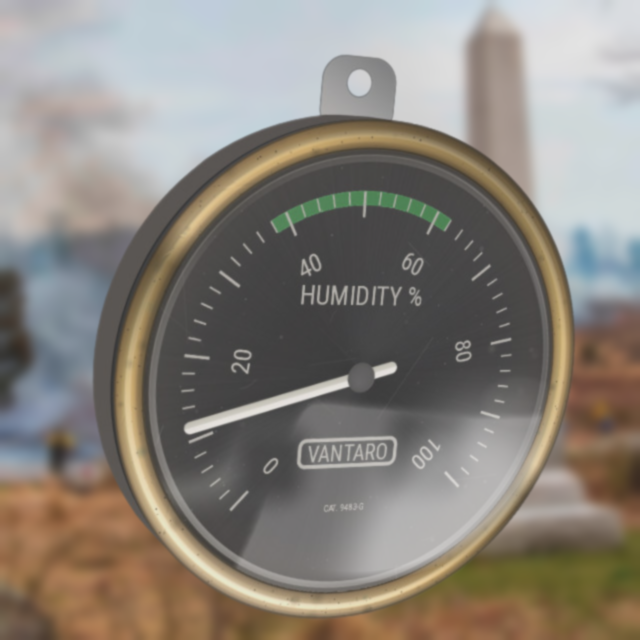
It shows 12%
